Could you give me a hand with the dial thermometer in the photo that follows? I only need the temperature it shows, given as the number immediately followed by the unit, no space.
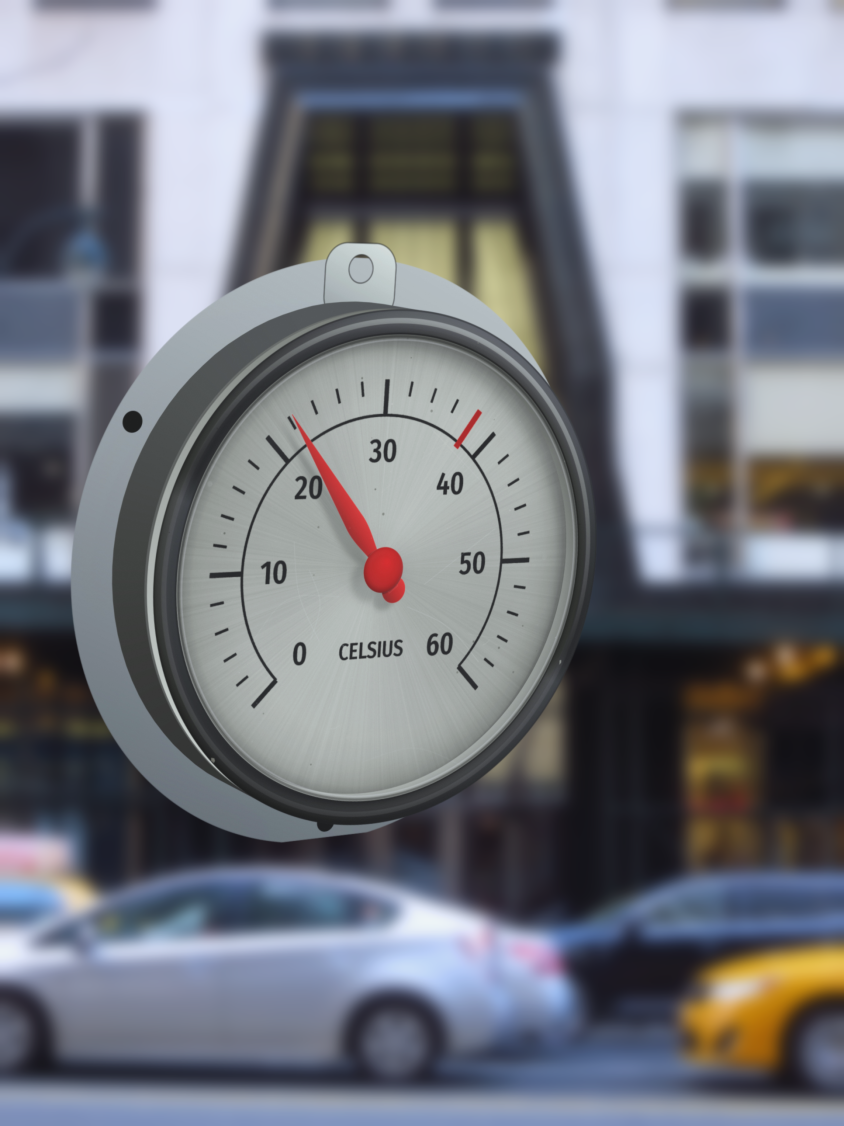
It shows 22°C
